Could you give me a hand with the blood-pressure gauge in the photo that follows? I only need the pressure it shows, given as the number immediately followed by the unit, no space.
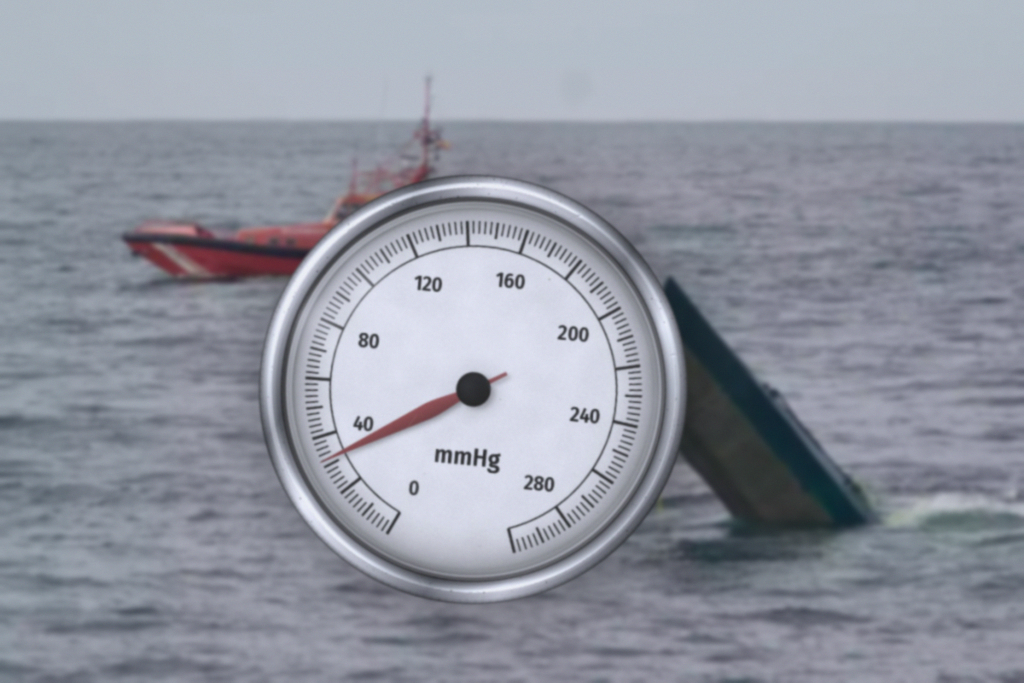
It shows 32mmHg
